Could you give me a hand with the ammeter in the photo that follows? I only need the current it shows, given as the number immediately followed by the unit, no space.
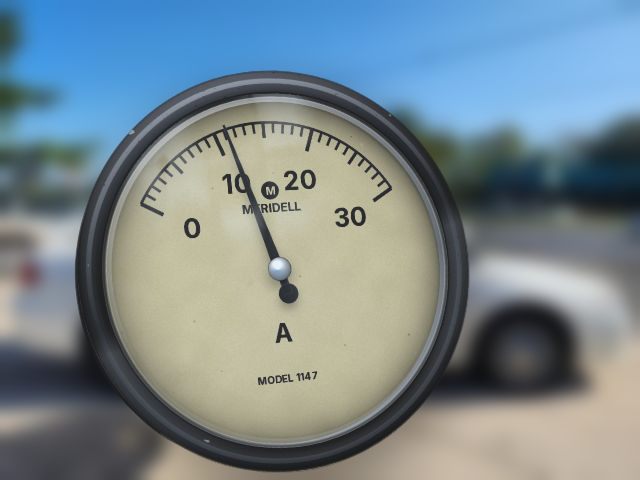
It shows 11A
